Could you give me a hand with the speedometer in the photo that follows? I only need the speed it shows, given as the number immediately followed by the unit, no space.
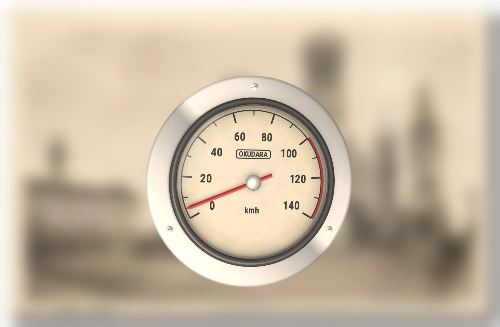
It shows 5km/h
